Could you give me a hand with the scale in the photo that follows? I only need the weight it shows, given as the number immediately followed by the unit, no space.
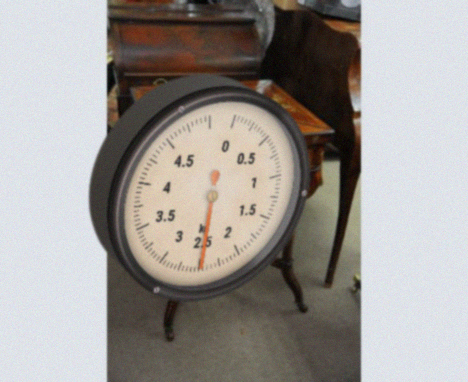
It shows 2.5kg
